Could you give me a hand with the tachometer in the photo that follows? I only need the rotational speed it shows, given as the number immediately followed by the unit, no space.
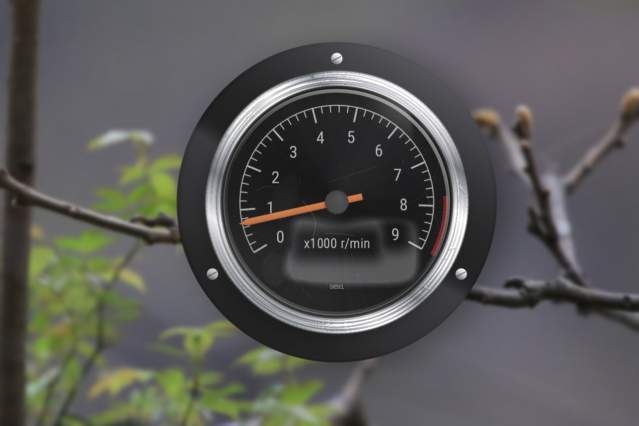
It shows 700rpm
